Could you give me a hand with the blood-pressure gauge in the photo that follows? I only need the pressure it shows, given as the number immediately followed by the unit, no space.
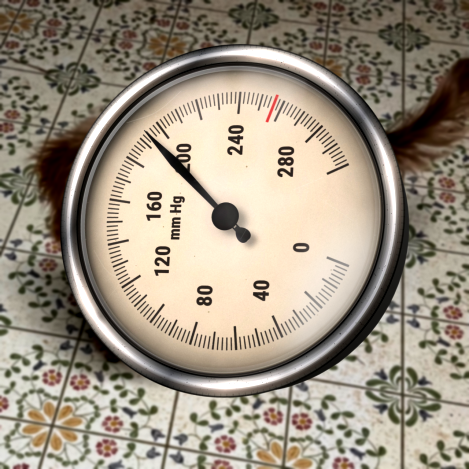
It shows 194mmHg
